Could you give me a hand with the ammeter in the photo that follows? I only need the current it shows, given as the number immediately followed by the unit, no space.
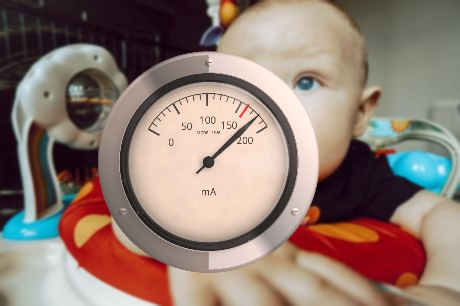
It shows 180mA
